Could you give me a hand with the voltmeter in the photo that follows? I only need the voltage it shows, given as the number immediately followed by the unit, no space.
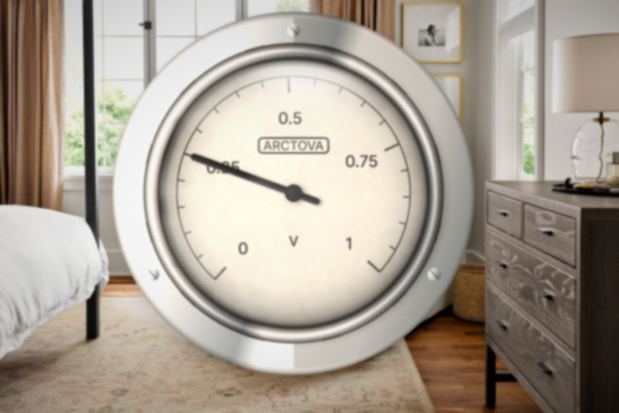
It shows 0.25V
